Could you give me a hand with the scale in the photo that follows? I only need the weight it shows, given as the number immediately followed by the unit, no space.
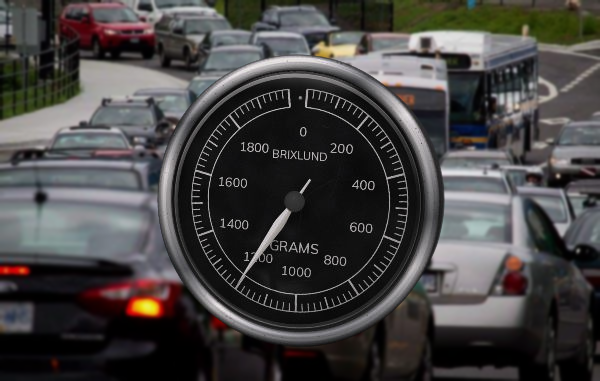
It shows 1200g
